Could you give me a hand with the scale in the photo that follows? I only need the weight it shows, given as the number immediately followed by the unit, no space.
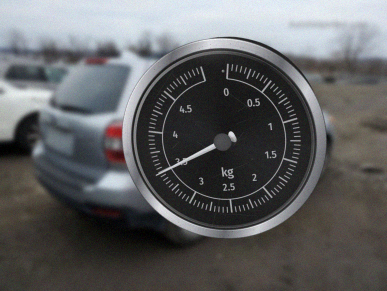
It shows 3.5kg
